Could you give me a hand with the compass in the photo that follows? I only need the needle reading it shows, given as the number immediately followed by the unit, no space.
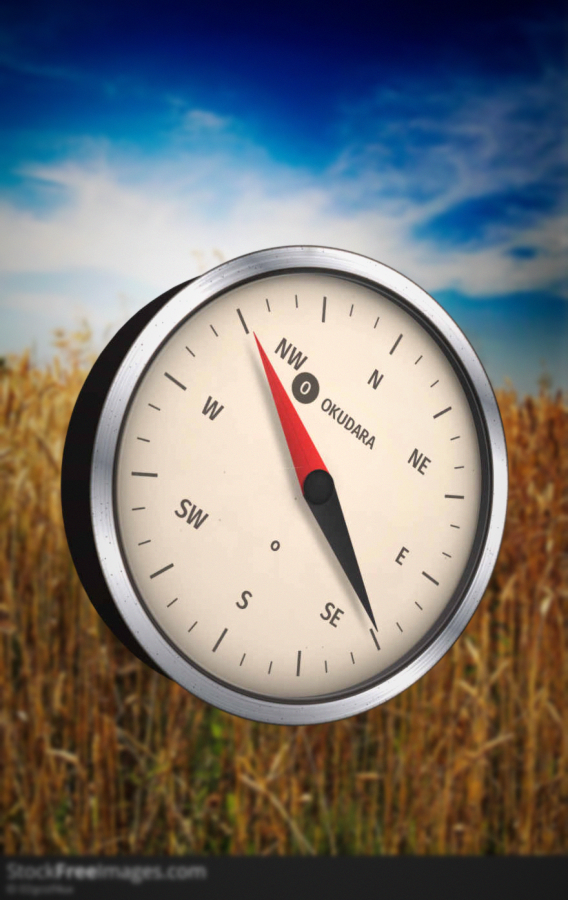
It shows 300°
